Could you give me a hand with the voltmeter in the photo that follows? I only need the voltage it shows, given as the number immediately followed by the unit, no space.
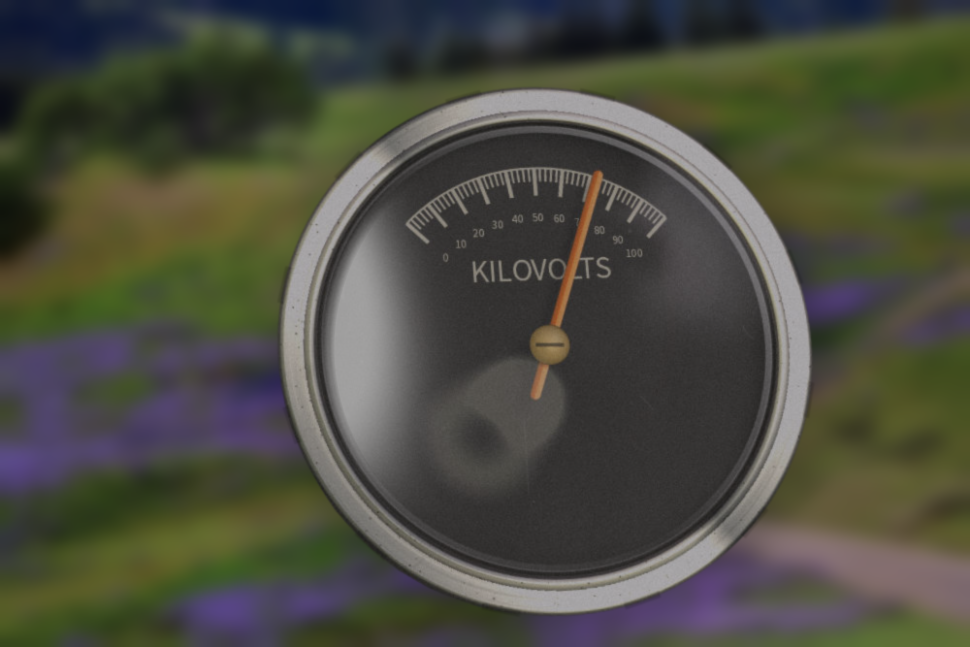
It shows 72kV
